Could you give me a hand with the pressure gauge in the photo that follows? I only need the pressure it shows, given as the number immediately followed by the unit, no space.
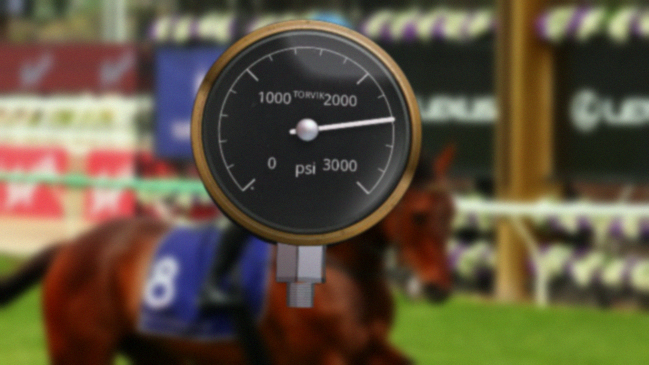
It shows 2400psi
